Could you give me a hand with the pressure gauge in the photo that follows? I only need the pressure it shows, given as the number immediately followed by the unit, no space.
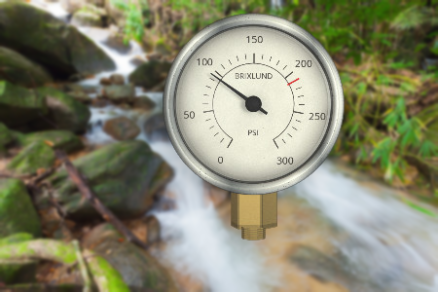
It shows 95psi
